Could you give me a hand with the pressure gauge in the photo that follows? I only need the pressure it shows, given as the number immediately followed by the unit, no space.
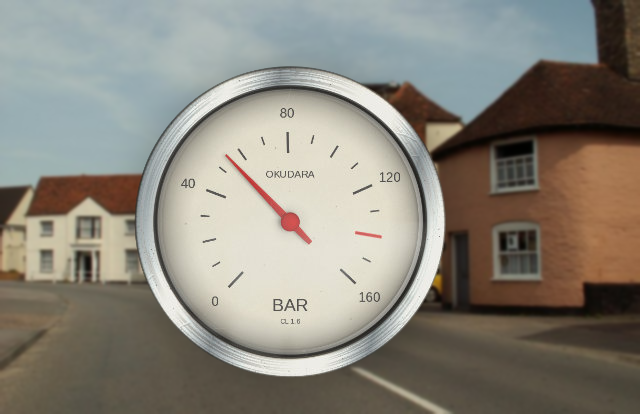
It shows 55bar
